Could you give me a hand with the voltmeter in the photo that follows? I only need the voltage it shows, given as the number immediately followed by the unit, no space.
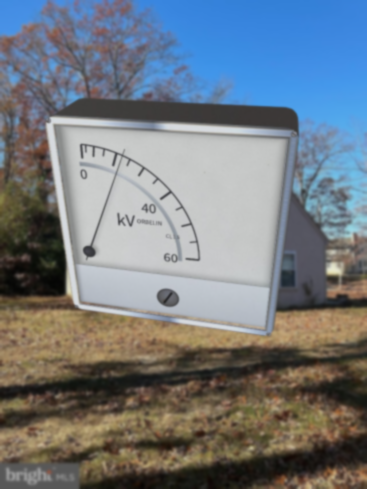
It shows 22.5kV
